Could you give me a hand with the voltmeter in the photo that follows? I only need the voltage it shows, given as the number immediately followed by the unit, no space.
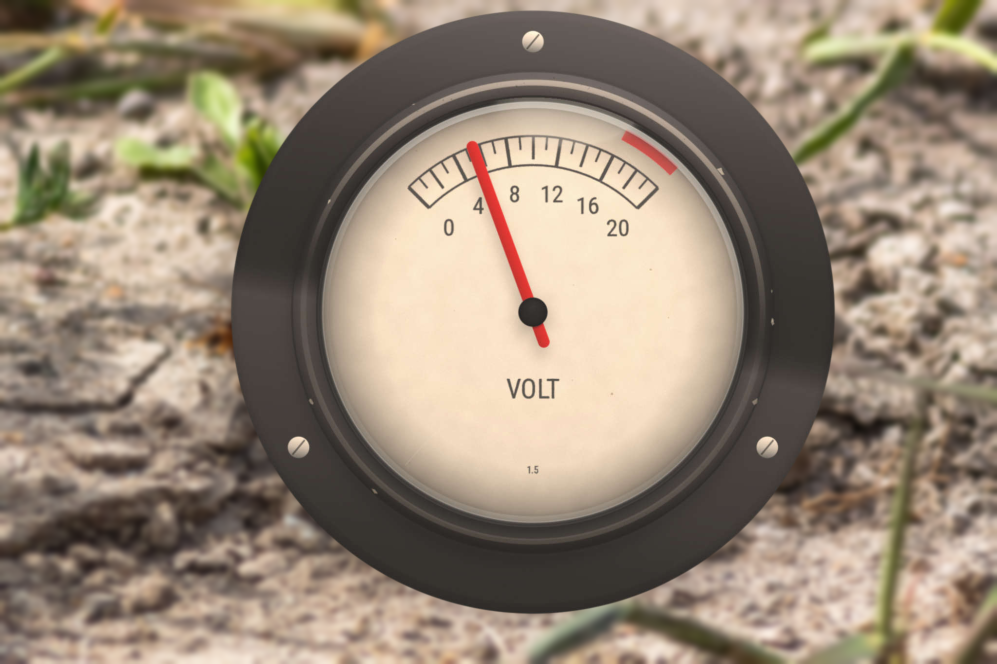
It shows 5.5V
